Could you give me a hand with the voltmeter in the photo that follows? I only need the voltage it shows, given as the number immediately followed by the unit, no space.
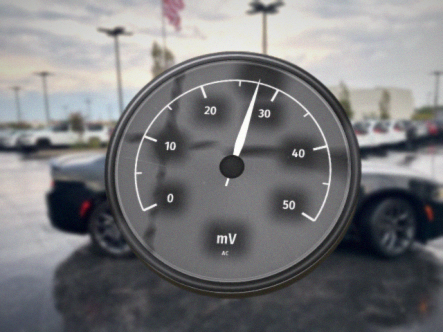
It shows 27.5mV
